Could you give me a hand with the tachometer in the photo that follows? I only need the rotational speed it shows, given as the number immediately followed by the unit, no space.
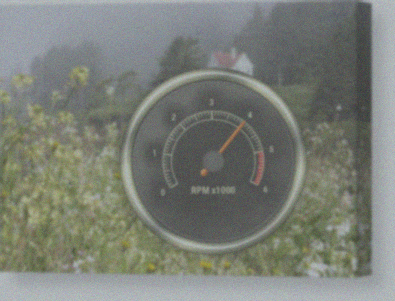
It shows 4000rpm
